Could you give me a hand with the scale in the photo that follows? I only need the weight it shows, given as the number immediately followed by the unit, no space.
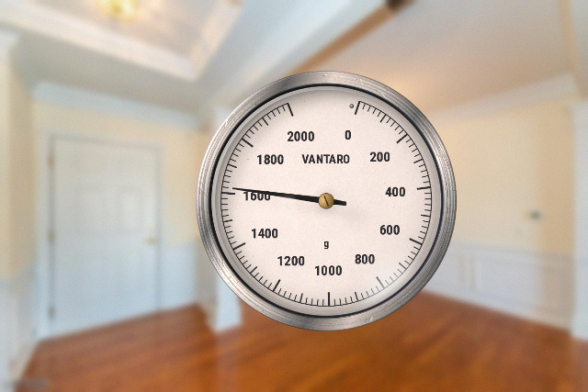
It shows 1620g
